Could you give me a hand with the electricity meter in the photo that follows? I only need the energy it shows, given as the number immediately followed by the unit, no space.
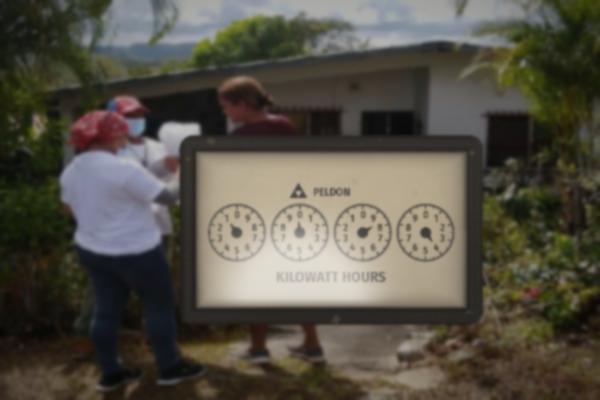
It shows 984kWh
